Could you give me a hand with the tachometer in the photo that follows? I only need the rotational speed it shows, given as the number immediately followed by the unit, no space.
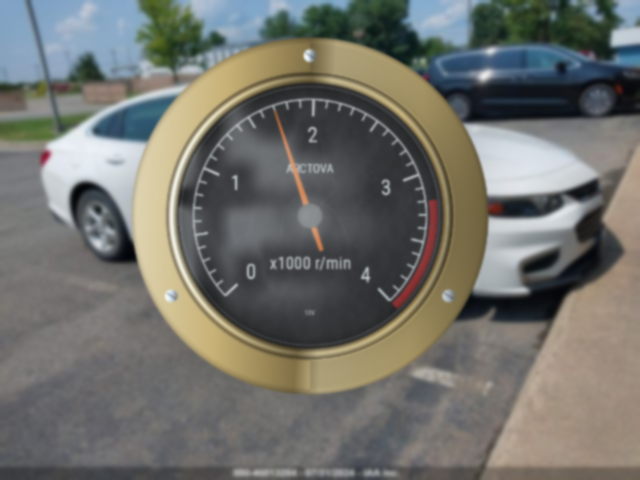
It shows 1700rpm
